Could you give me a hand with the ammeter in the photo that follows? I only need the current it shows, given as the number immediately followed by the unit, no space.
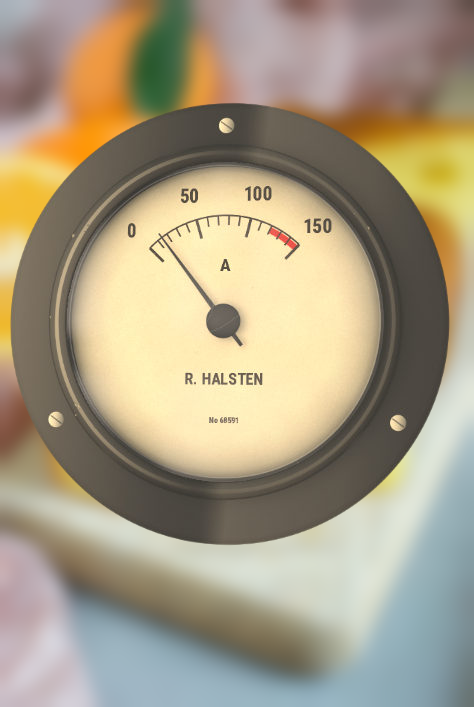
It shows 15A
